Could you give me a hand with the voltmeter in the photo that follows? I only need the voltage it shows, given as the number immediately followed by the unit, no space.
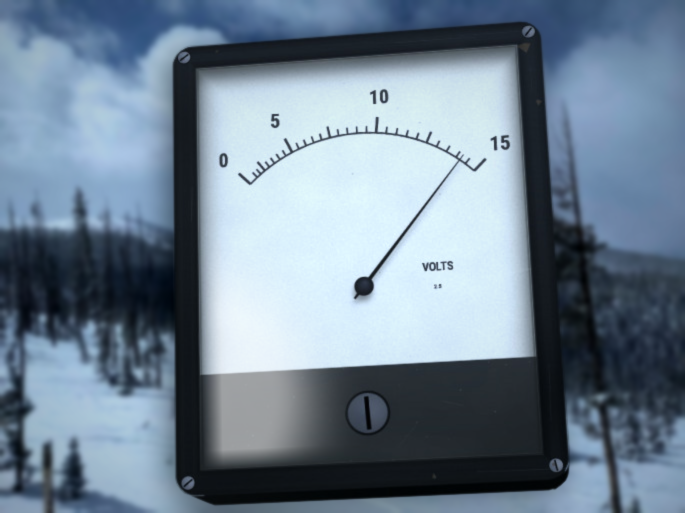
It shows 14.25V
